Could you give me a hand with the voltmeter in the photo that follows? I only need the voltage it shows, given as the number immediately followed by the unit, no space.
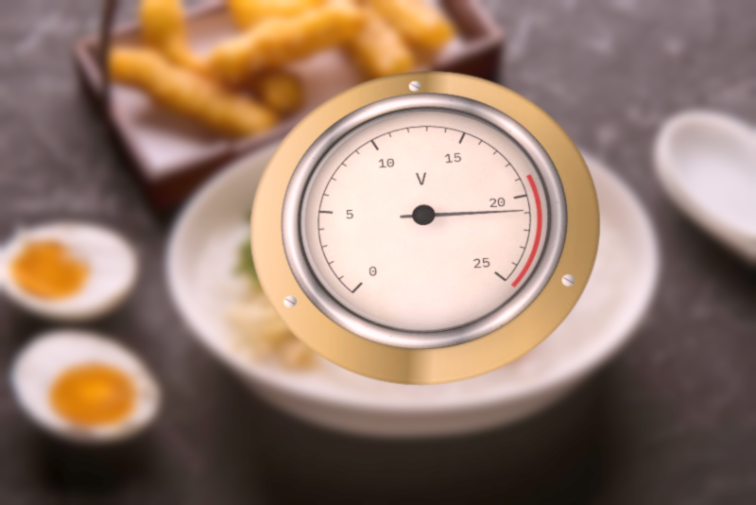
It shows 21V
